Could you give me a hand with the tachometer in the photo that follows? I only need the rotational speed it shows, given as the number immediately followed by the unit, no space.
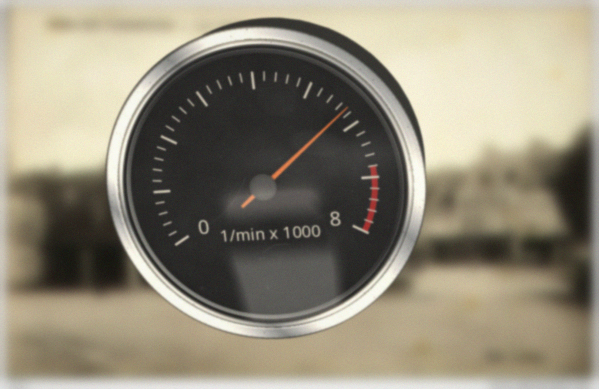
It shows 5700rpm
